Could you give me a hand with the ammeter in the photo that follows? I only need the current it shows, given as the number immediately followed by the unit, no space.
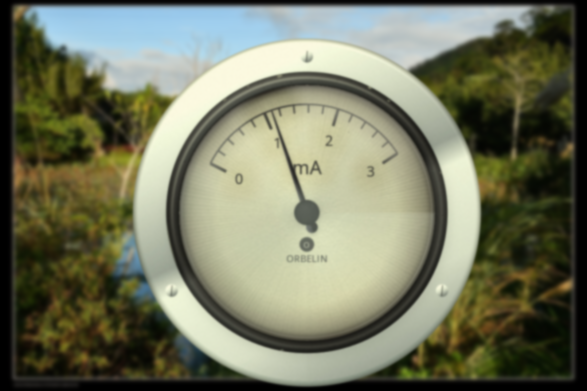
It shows 1.1mA
